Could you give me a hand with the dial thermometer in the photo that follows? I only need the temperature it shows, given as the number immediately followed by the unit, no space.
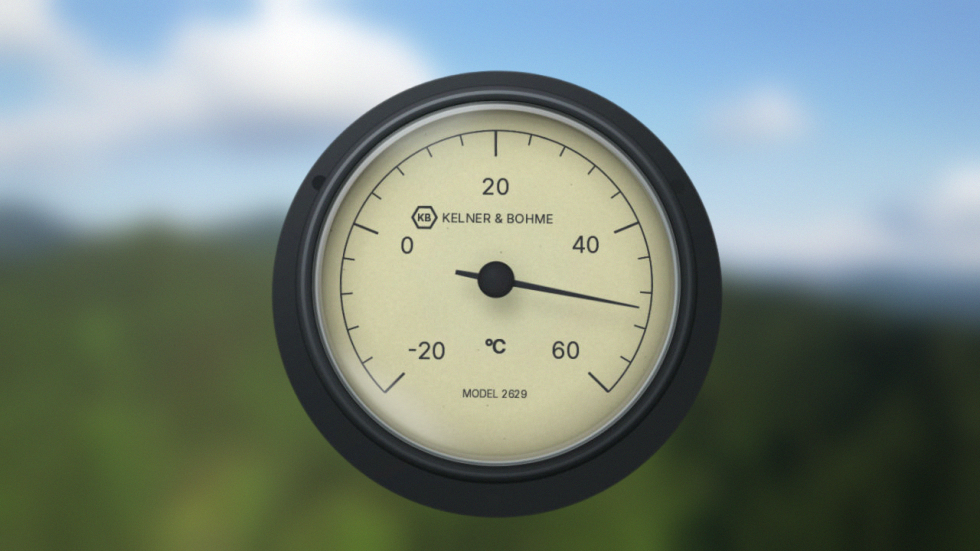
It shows 50°C
